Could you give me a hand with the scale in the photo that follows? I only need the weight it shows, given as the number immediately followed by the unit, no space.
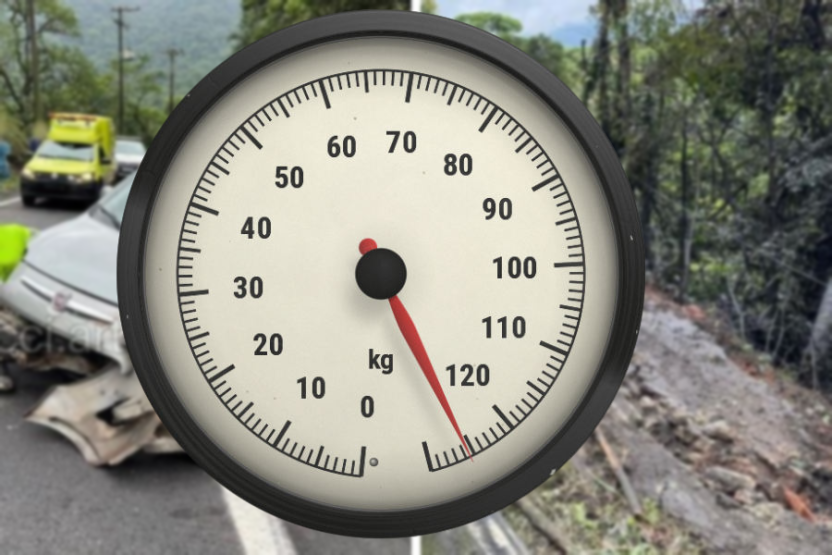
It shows 125.5kg
